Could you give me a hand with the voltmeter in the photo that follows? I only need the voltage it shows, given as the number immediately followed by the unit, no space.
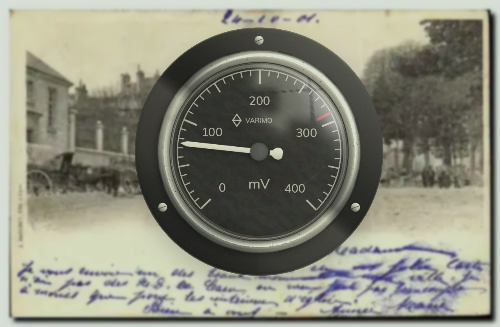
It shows 75mV
